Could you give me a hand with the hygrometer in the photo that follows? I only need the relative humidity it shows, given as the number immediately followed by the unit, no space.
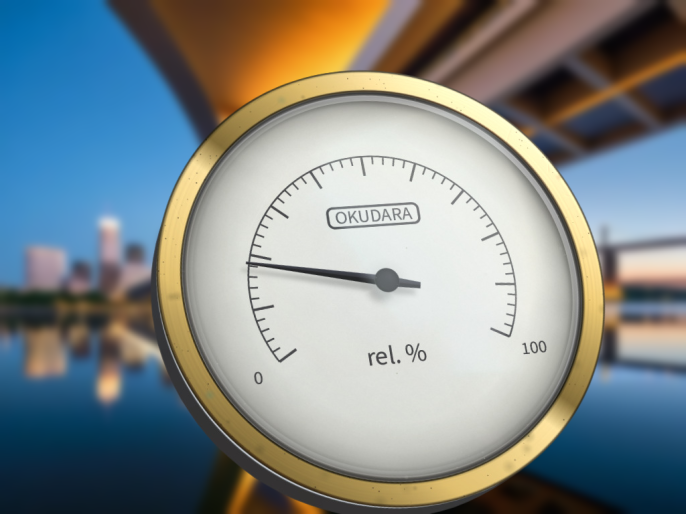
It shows 18%
